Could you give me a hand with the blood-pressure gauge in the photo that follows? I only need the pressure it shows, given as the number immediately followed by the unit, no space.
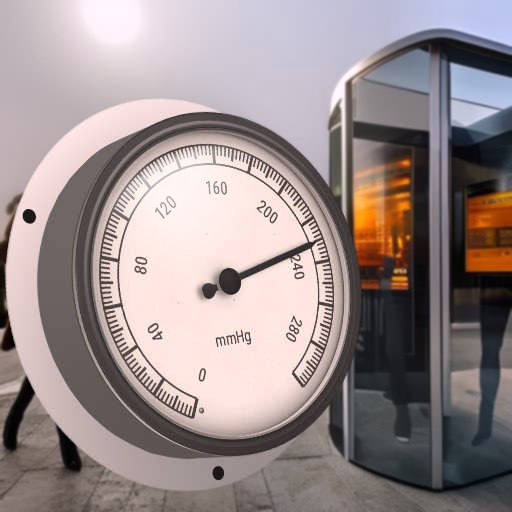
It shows 230mmHg
